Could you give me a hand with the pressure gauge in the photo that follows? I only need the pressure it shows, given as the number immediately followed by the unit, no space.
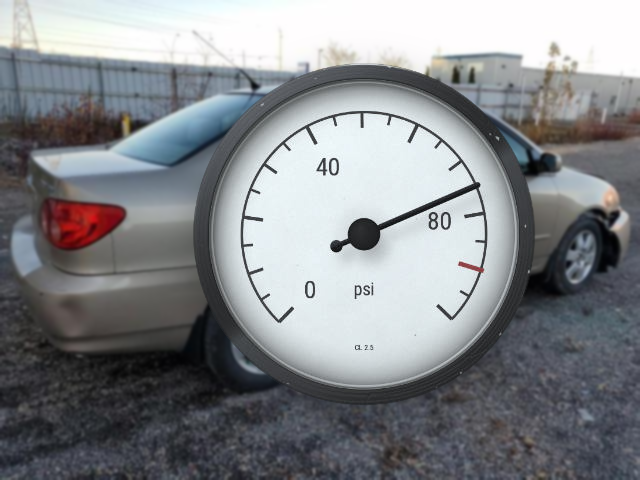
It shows 75psi
